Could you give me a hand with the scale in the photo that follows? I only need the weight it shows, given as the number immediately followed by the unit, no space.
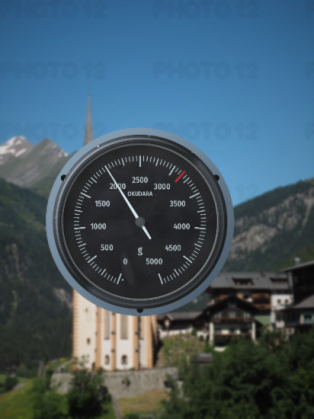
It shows 2000g
